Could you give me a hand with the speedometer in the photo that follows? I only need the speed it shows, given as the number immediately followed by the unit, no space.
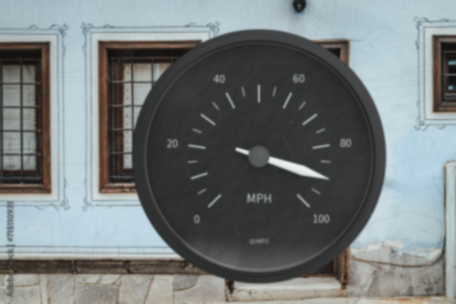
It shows 90mph
